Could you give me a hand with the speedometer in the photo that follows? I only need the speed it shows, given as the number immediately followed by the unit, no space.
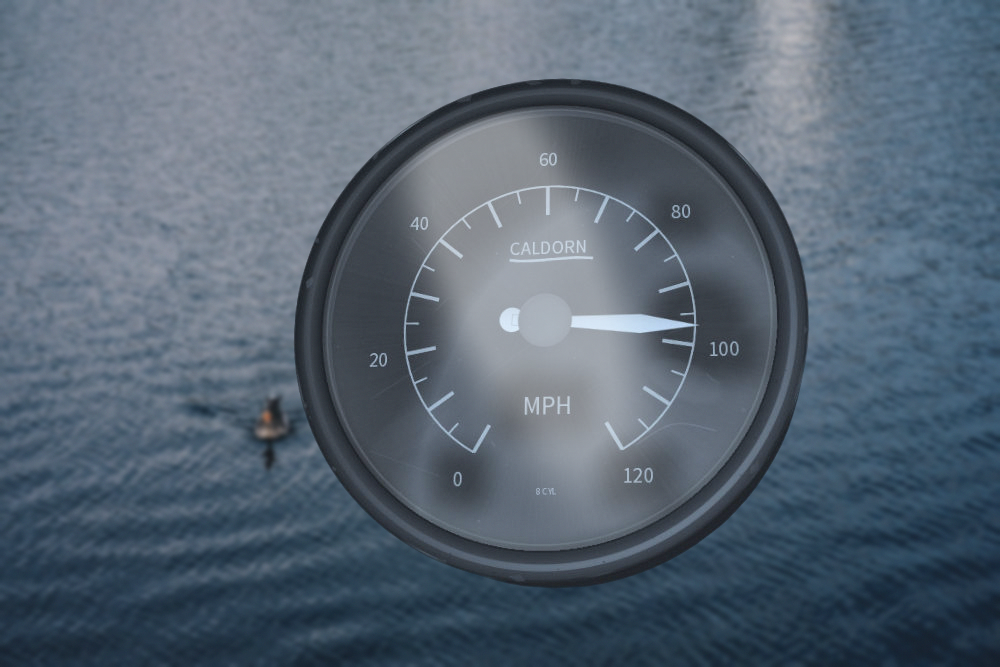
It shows 97.5mph
